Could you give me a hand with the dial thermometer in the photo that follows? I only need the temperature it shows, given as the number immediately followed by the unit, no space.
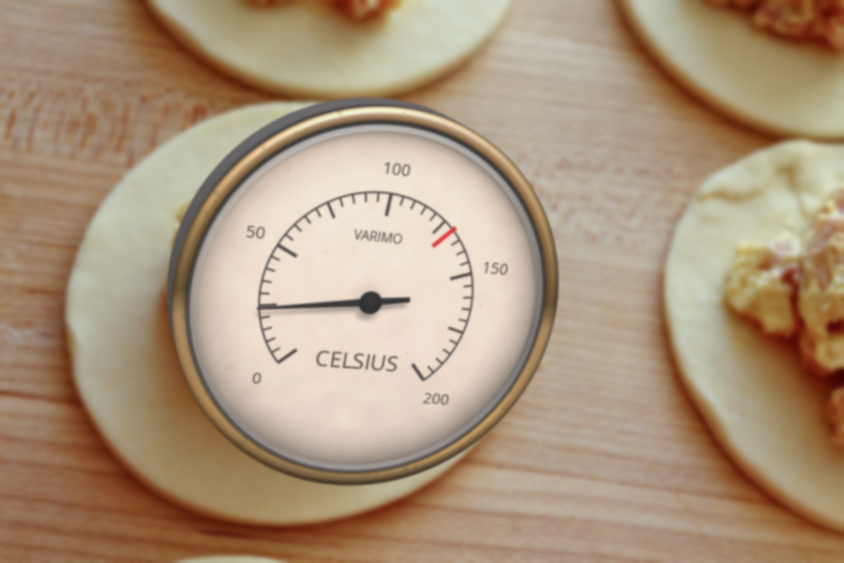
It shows 25°C
